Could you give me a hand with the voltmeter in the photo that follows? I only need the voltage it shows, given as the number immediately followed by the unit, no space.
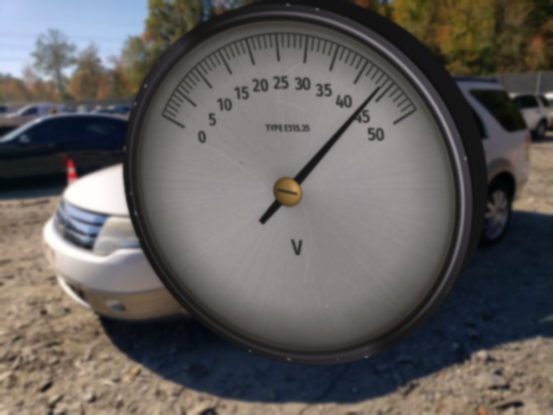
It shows 44V
